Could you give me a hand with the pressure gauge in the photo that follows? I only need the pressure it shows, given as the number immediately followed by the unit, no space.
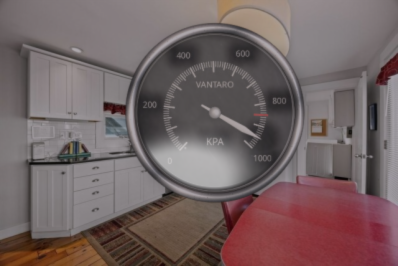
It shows 950kPa
